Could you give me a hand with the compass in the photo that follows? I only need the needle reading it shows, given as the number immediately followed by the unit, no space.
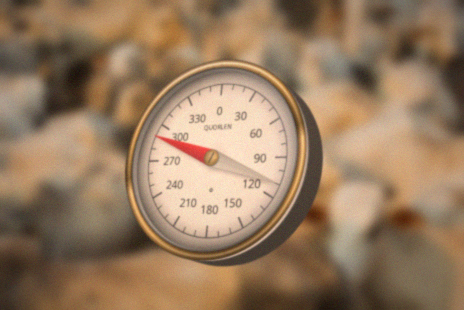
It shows 290°
